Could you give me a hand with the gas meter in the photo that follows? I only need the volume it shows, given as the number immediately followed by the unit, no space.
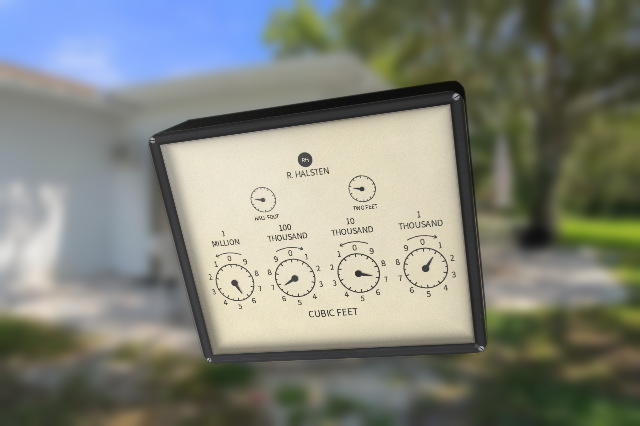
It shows 567100ft³
